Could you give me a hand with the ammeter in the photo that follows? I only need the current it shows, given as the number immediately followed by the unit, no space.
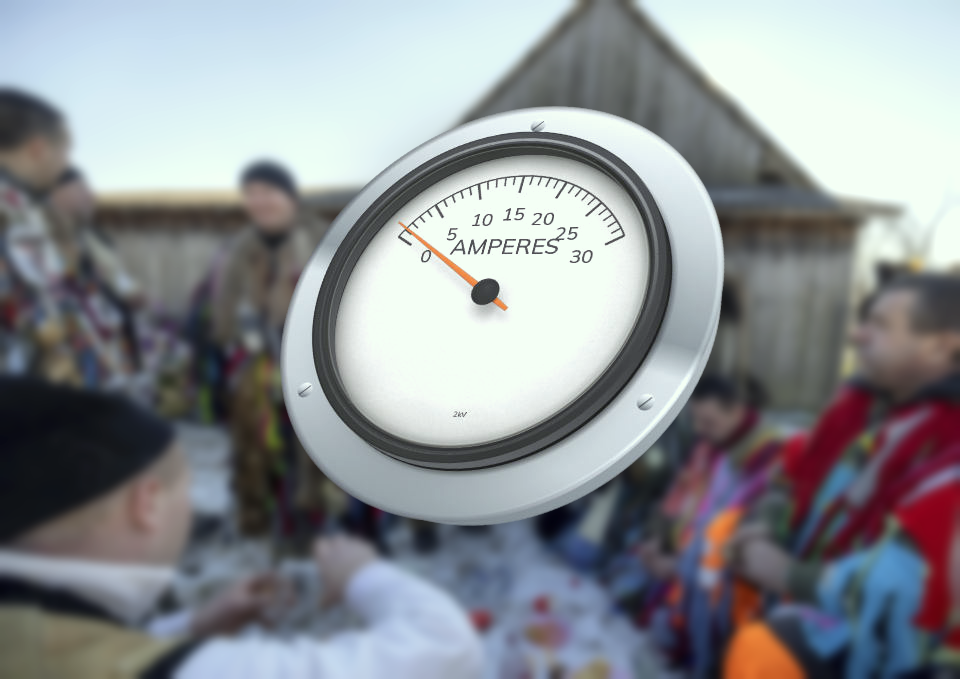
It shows 1A
